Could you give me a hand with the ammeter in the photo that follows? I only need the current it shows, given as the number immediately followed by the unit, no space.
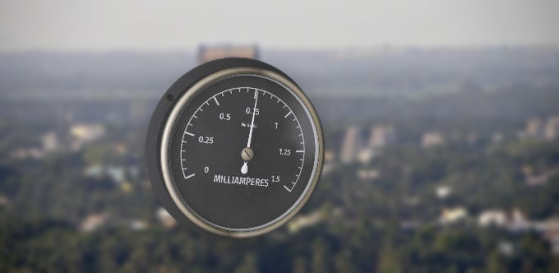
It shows 0.75mA
